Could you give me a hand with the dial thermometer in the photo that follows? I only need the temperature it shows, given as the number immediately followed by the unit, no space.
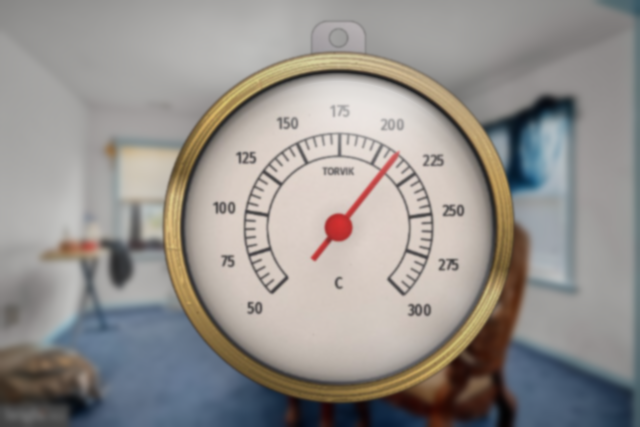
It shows 210°C
